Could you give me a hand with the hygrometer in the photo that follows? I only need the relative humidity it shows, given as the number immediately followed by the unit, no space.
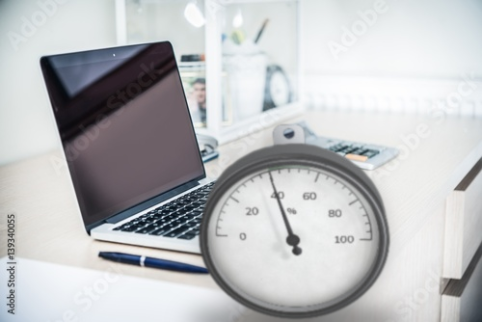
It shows 40%
